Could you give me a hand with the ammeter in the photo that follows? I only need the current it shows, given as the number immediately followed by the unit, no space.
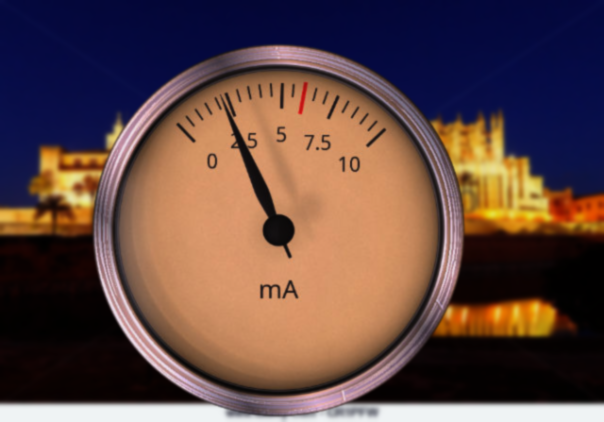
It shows 2.25mA
